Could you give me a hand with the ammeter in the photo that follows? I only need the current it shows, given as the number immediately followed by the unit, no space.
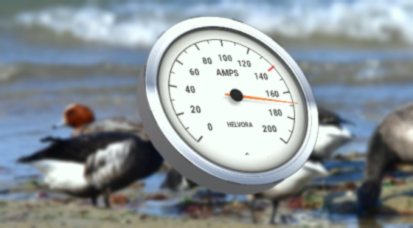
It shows 170A
